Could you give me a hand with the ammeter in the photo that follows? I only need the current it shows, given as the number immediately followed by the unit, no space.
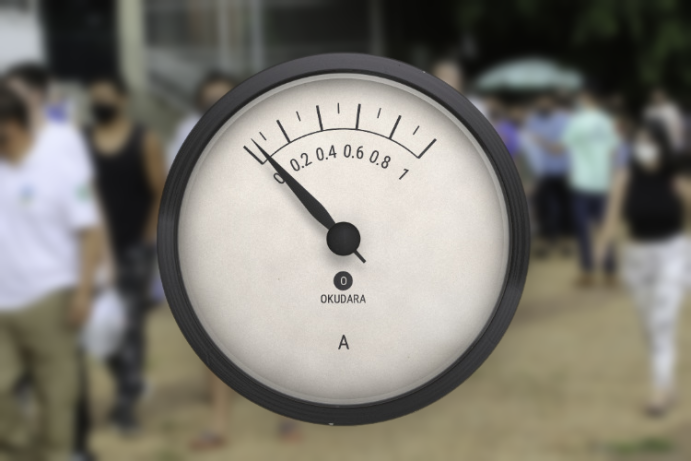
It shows 0.05A
